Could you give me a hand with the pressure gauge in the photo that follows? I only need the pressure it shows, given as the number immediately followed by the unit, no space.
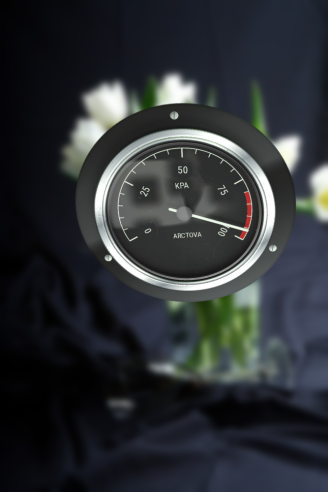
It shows 95kPa
